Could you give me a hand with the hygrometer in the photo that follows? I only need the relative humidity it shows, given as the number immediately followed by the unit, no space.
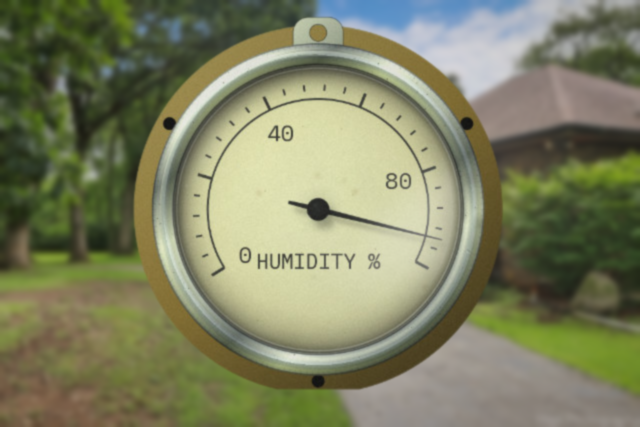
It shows 94%
